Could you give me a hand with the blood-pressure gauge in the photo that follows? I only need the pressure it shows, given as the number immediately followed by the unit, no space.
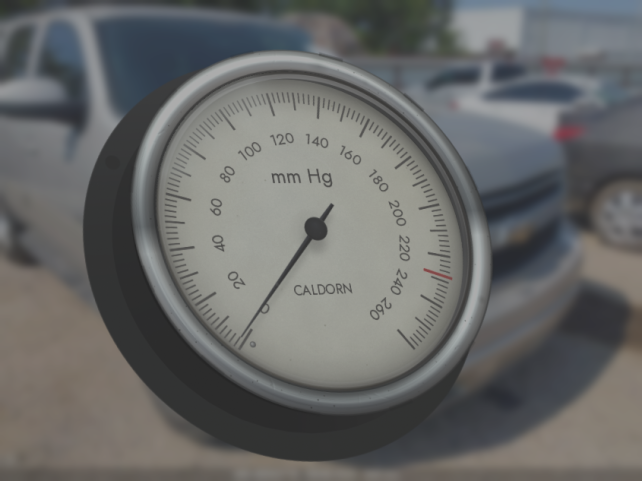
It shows 2mmHg
